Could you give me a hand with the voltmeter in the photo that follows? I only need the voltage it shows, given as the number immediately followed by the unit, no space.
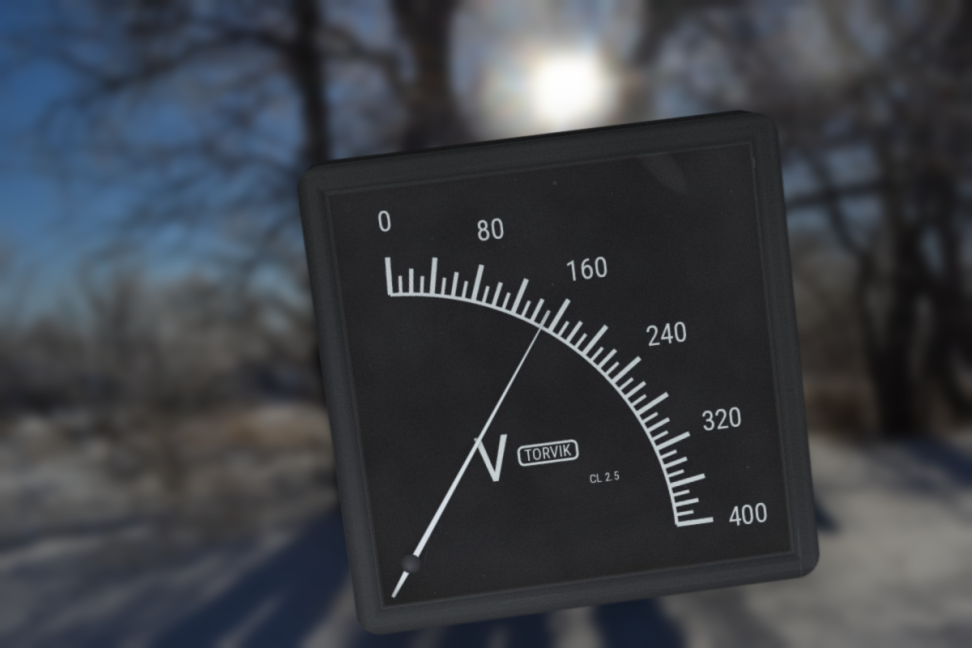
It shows 150V
